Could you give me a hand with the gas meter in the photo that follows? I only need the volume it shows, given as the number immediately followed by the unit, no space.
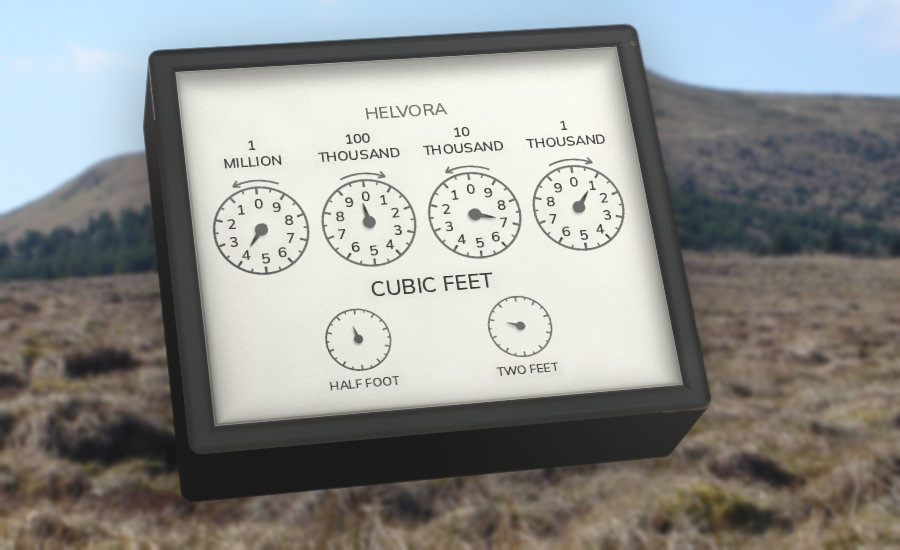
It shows 397100ft³
